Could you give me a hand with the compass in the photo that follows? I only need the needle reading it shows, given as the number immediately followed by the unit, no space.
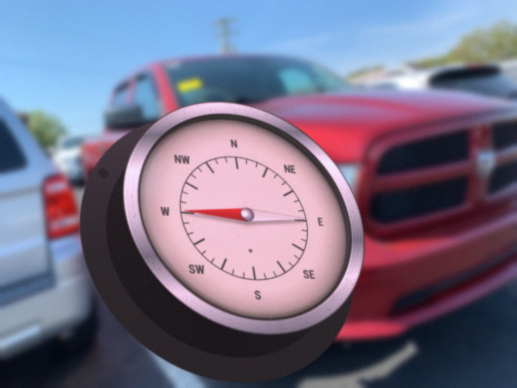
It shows 270°
